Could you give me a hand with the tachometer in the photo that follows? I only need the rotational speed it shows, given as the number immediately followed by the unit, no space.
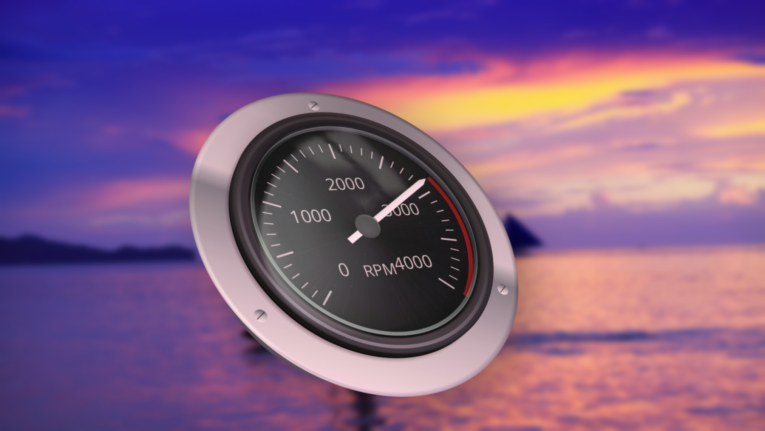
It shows 2900rpm
